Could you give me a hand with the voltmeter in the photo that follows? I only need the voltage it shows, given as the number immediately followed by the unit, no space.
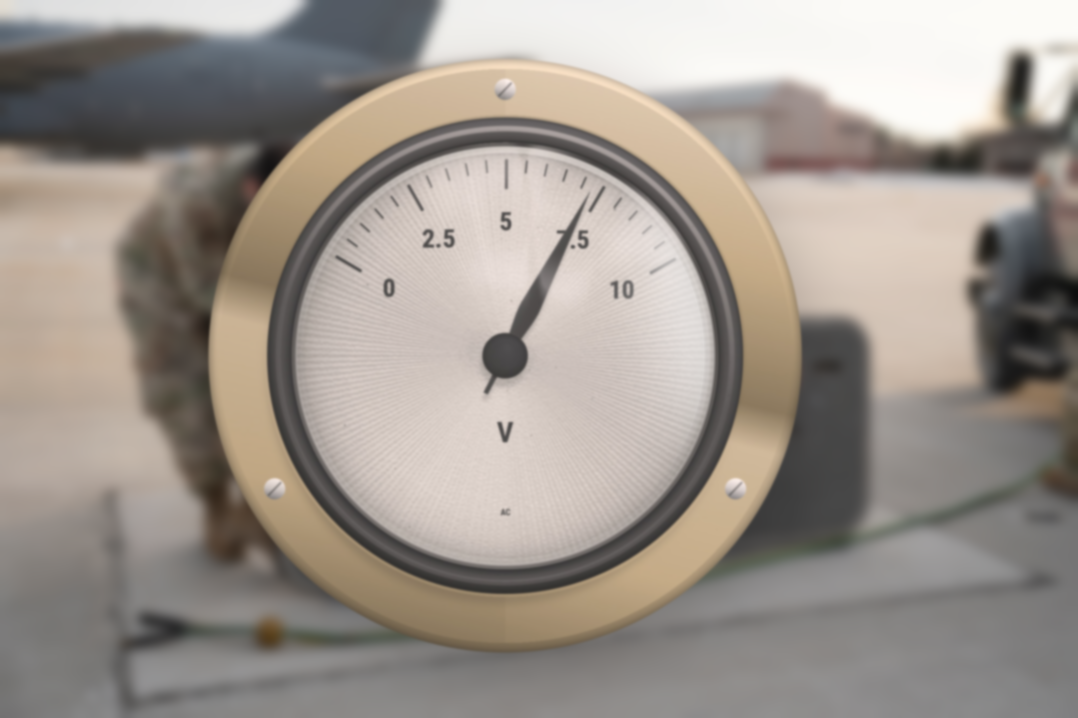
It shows 7.25V
